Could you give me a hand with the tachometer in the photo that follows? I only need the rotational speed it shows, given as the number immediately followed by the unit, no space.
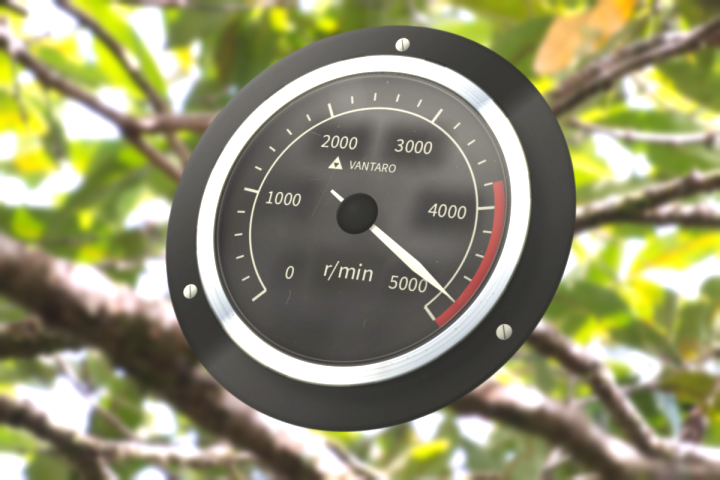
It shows 4800rpm
